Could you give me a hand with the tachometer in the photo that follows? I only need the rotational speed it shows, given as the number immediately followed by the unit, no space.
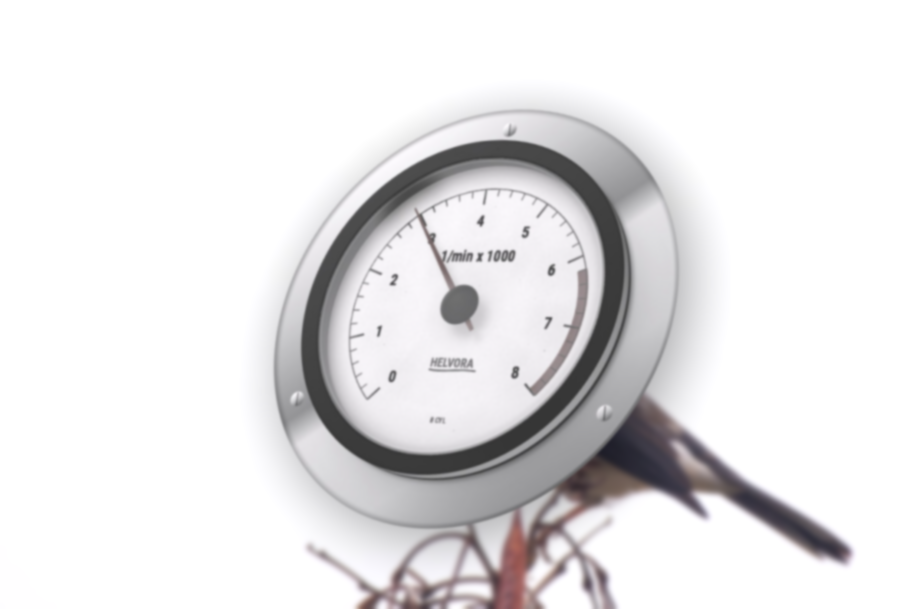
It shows 3000rpm
